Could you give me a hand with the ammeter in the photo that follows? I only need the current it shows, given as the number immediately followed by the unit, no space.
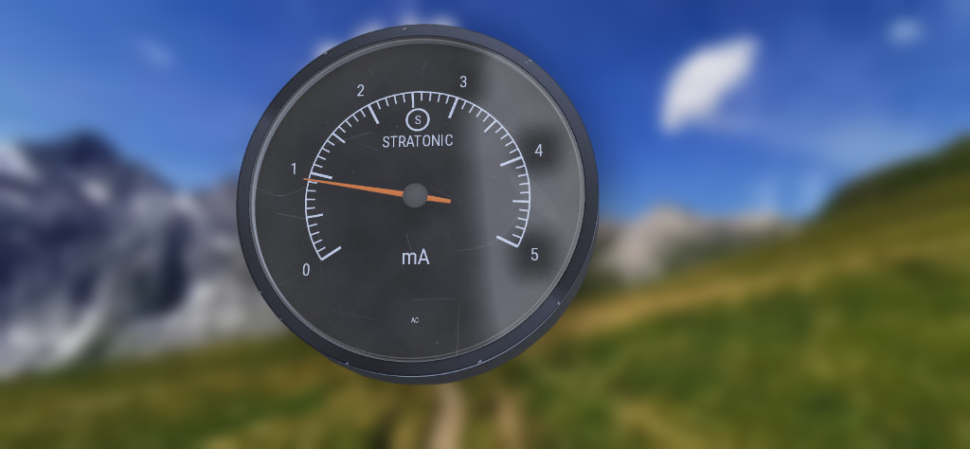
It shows 0.9mA
